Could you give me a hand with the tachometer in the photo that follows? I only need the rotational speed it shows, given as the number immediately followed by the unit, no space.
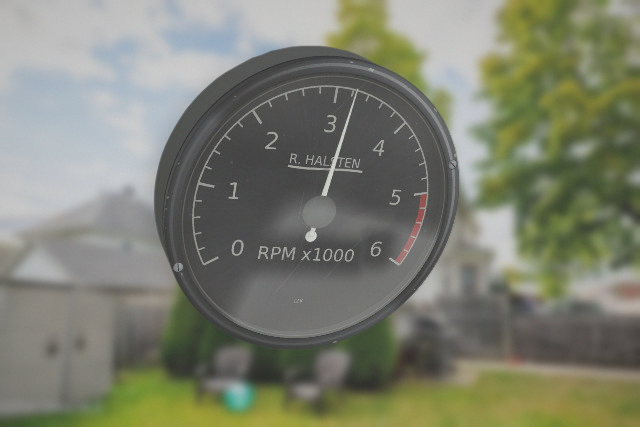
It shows 3200rpm
